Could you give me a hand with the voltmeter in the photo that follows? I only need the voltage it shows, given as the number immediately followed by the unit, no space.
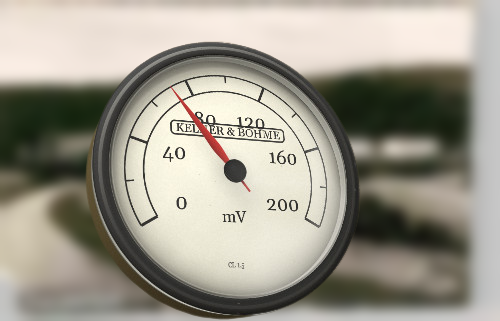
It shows 70mV
